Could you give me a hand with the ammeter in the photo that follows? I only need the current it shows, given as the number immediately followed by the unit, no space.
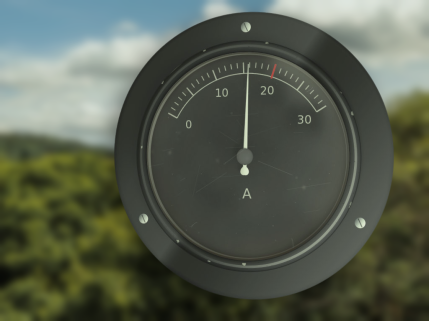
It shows 16A
